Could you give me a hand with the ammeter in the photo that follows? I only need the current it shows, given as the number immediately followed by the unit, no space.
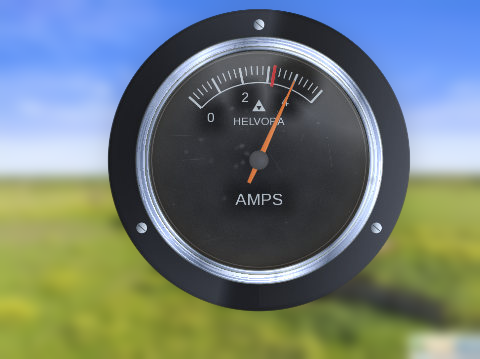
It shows 4A
